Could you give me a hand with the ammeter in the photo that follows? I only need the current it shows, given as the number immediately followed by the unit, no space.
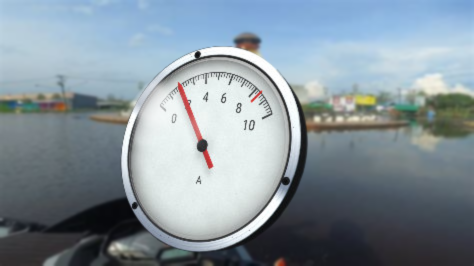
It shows 2A
